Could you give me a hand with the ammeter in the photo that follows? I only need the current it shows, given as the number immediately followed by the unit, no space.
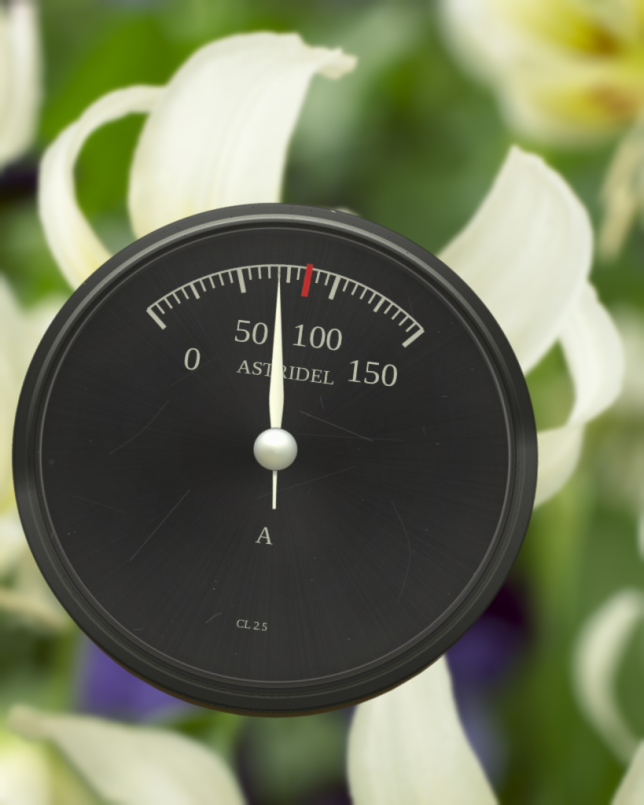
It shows 70A
